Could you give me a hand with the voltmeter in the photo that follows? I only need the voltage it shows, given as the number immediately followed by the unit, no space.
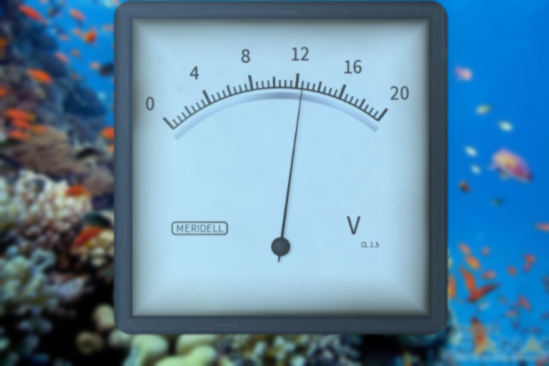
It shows 12.5V
